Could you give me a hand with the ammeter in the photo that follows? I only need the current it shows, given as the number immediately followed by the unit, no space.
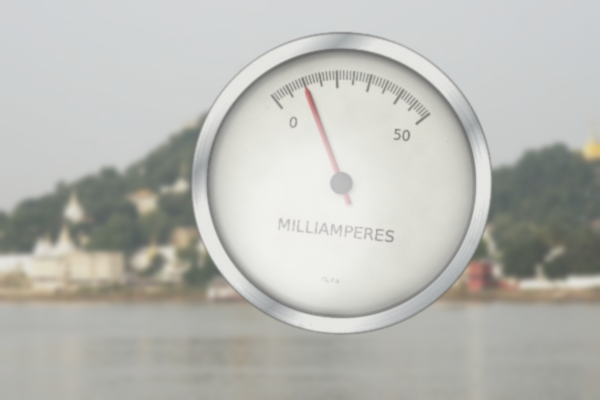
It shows 10mA
